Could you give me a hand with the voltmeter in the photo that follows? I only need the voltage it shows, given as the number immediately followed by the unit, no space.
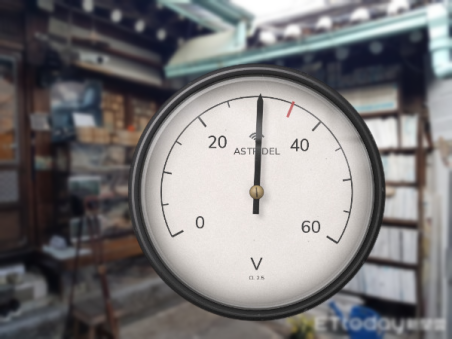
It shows 30V
